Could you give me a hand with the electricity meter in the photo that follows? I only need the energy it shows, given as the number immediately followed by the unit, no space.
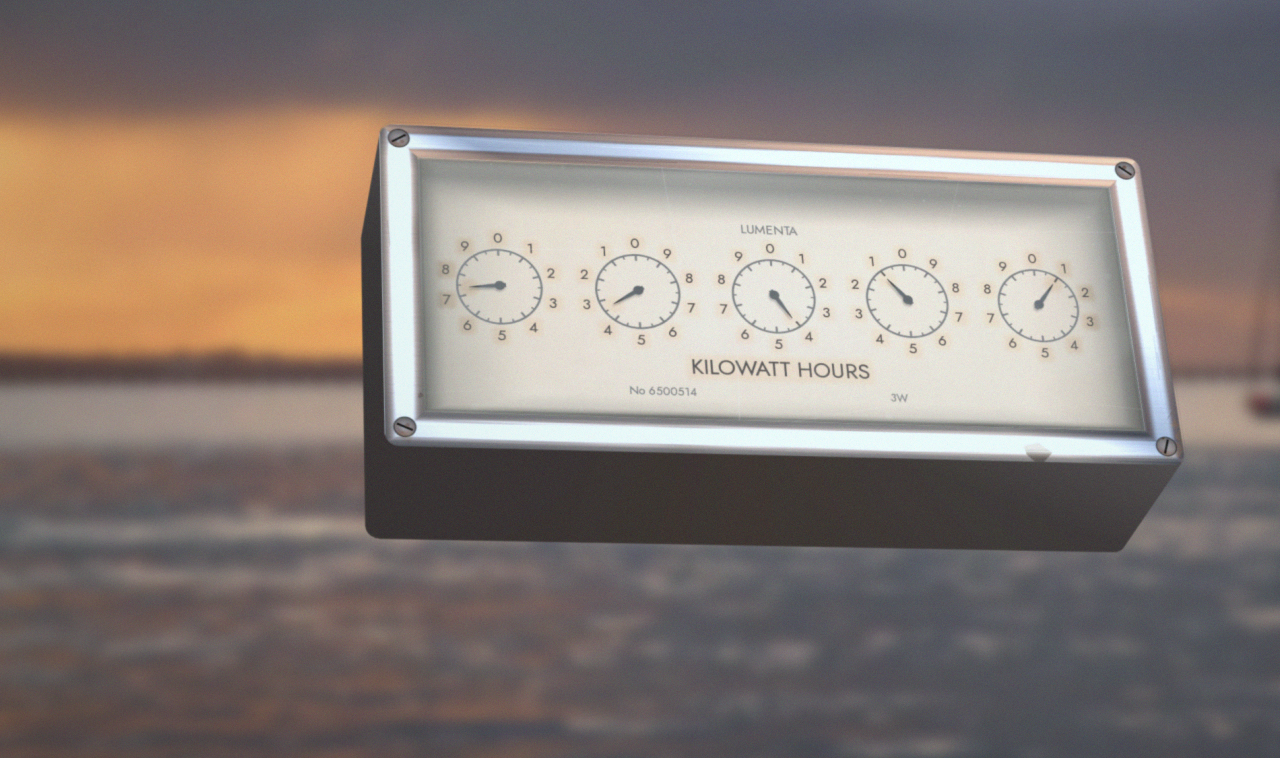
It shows 73411kWh
